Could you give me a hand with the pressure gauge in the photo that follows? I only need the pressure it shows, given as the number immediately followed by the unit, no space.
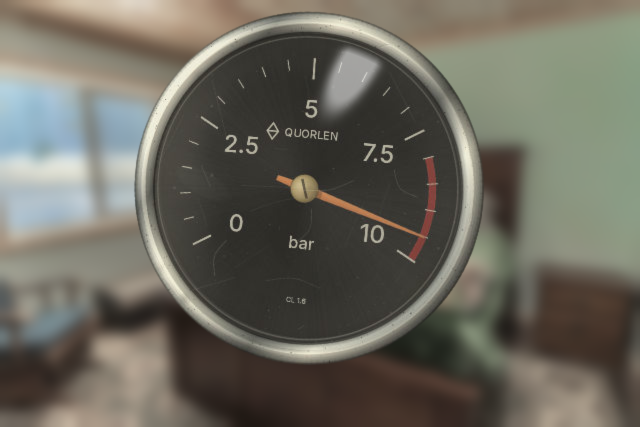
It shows 9.5bar
